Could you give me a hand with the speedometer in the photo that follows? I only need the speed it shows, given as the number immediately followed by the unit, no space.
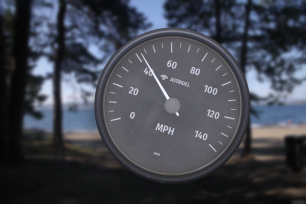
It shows 42.5mph
